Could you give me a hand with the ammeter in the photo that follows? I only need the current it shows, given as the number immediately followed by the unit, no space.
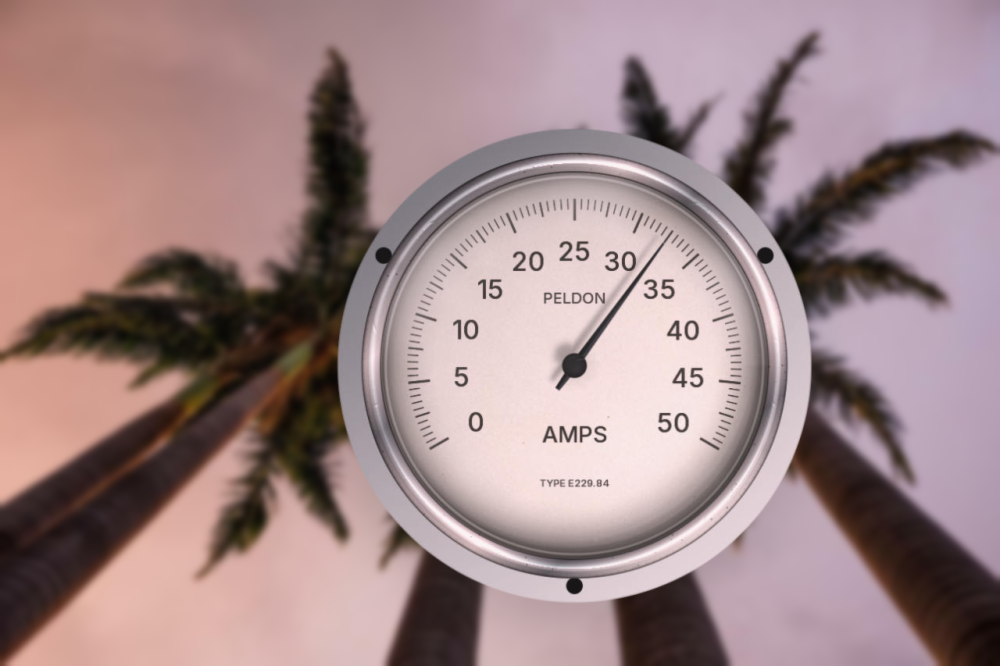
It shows 32.5A
